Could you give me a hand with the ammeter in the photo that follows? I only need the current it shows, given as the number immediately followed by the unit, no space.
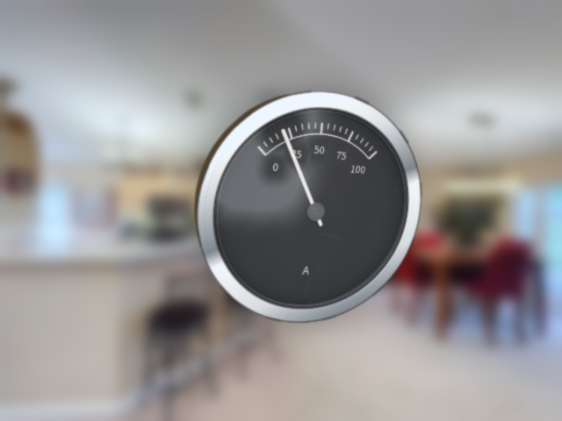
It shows 20A
